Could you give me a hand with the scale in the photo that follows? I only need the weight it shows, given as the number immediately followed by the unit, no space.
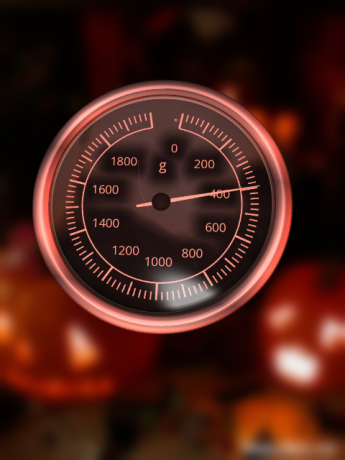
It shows 400g
